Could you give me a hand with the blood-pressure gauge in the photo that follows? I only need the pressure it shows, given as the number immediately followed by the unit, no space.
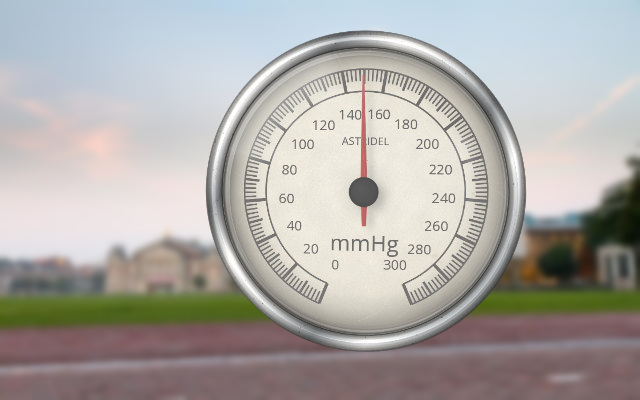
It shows 150mmHg
